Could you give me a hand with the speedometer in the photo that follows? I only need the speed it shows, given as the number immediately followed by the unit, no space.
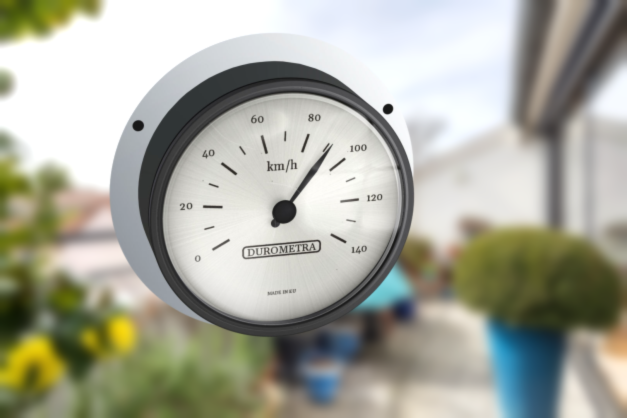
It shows 90km/h
